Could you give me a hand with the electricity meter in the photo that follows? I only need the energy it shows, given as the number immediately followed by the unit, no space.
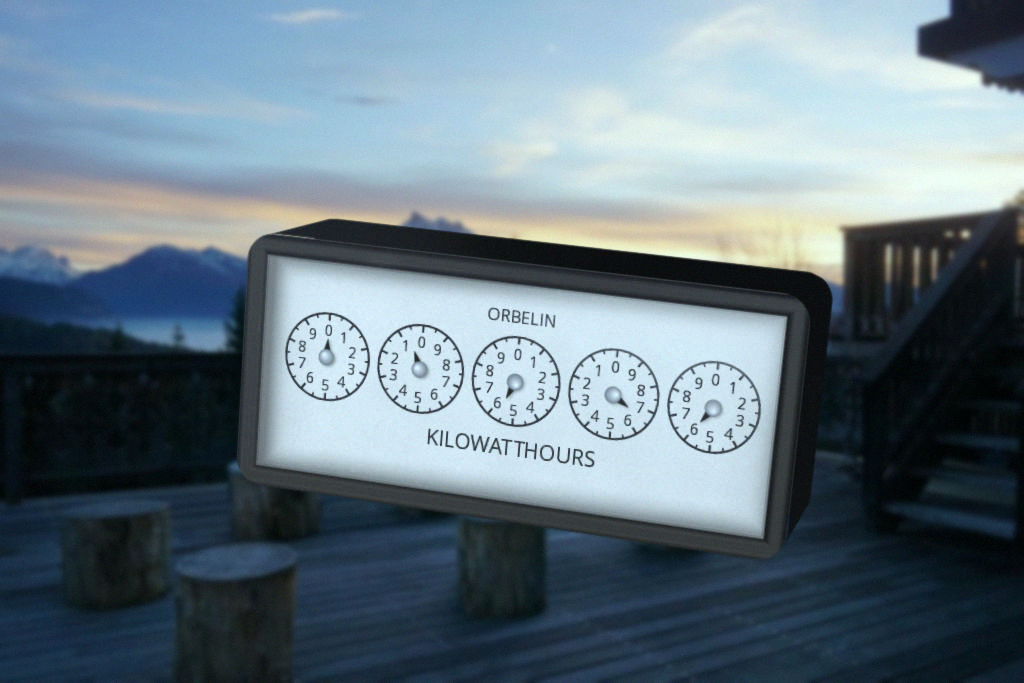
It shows 566kWh
